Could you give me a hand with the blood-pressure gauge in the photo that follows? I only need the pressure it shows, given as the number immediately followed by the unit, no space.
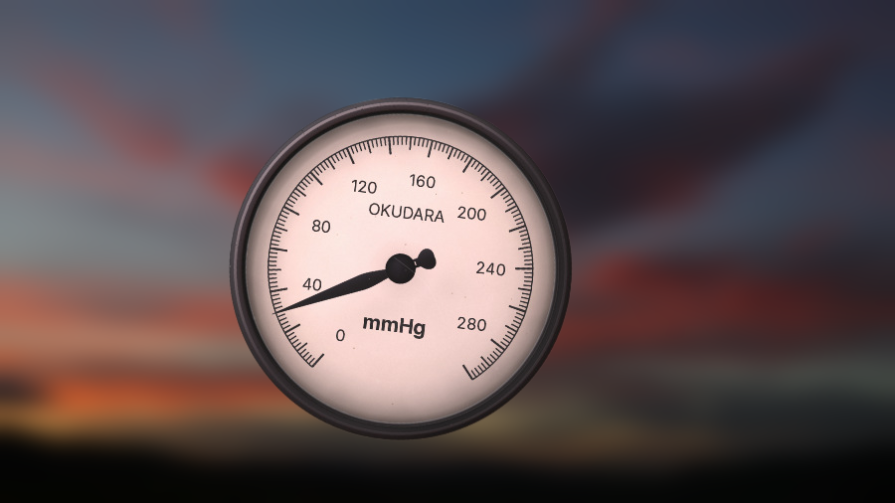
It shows 30mmHg
